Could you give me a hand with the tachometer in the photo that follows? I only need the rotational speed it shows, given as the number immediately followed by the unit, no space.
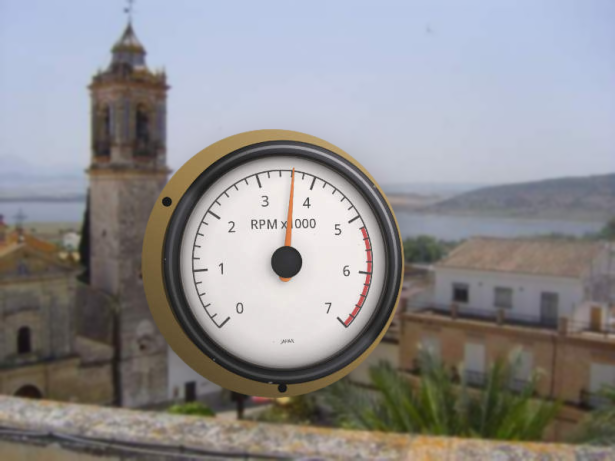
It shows 3600rpm
